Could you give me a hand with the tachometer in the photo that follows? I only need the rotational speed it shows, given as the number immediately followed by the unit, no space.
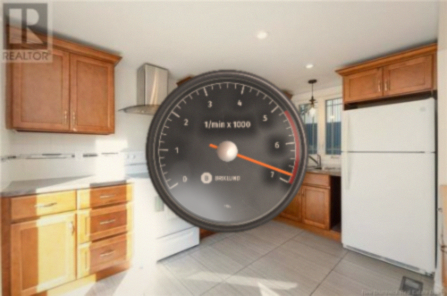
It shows 6800rpm
